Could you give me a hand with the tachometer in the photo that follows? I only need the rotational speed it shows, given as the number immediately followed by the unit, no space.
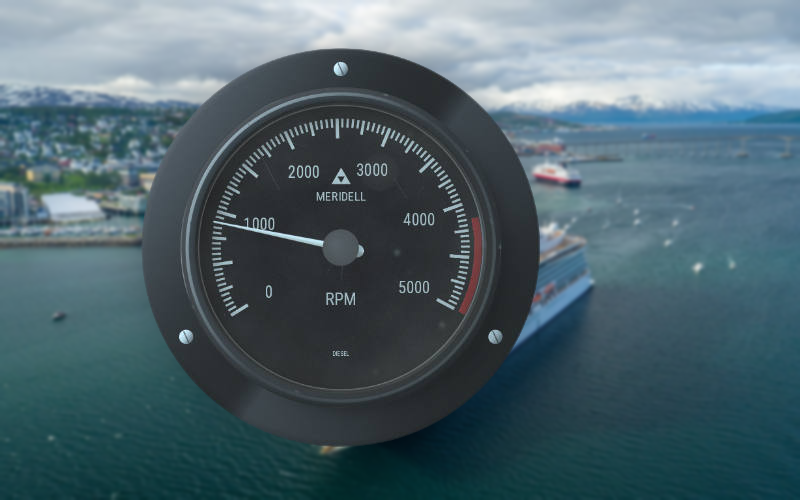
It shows 900rpm
